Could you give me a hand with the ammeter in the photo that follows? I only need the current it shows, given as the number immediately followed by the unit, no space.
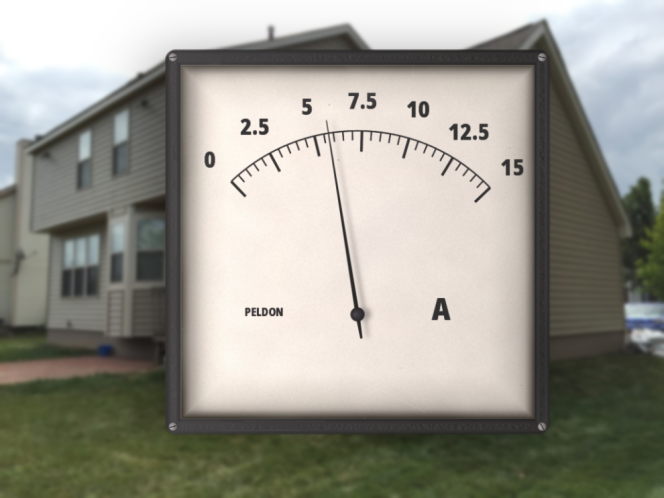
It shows 5.75A
